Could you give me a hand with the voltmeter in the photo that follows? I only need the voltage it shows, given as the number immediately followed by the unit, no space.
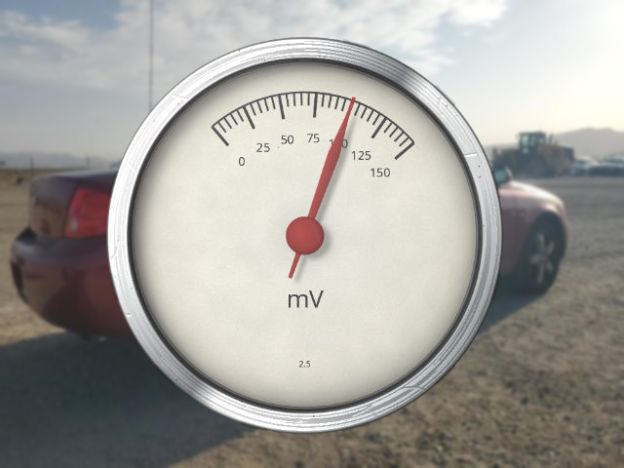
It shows 100mV
